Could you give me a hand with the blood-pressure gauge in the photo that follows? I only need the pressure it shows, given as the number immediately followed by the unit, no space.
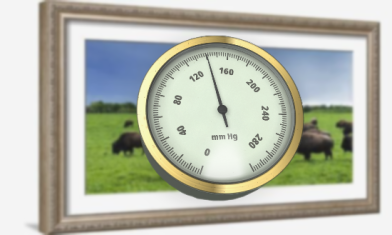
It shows 140mmHg
